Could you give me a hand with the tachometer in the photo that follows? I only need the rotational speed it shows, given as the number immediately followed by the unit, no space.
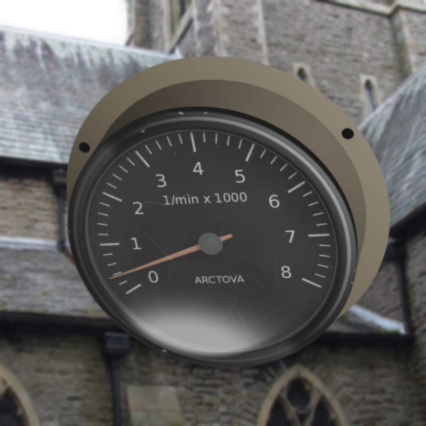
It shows 400rpm
